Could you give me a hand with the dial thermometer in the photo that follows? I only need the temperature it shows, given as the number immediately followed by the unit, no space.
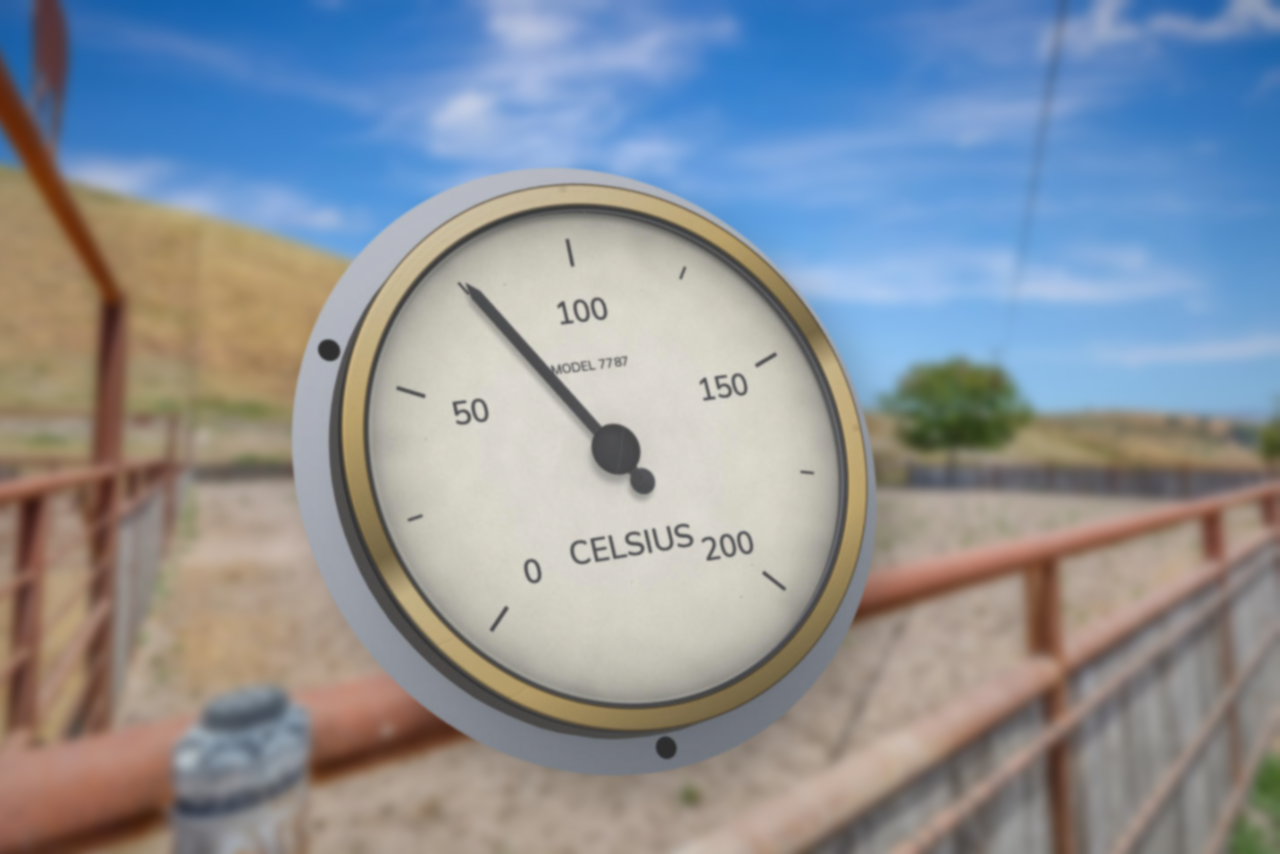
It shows 75°C
